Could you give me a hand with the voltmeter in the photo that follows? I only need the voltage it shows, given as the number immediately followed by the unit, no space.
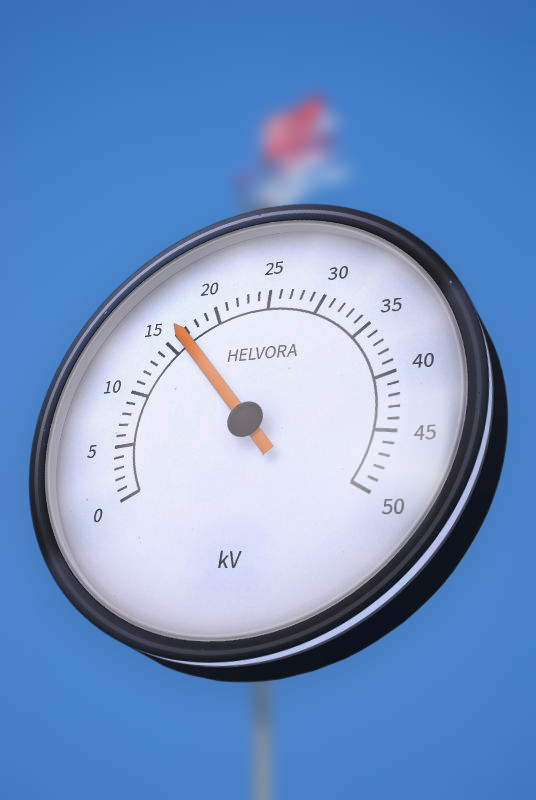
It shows 16.5kV
